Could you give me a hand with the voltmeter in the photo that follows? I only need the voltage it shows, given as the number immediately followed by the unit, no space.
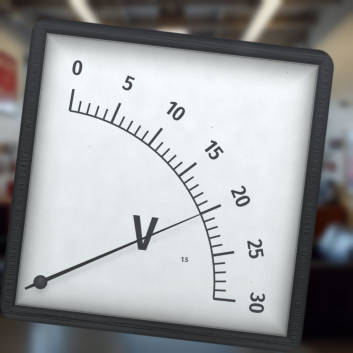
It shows 20V
